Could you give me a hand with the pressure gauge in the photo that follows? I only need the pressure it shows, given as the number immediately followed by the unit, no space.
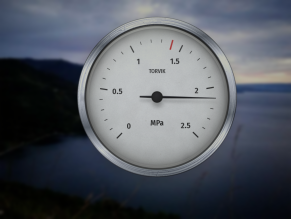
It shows 2.1MPa
